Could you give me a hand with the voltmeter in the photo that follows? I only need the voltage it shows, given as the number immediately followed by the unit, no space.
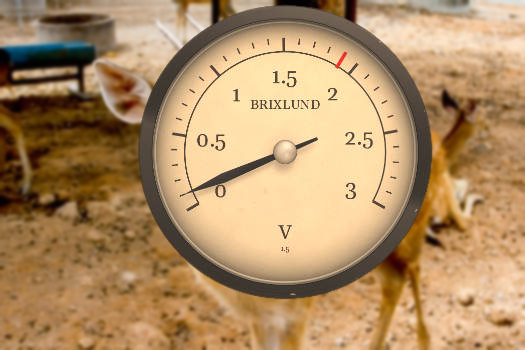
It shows 0.1V
